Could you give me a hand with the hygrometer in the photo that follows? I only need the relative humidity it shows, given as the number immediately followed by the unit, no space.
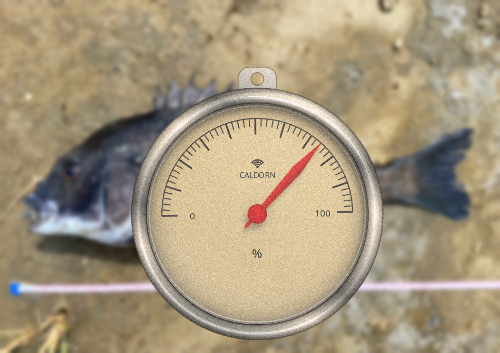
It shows 74%
